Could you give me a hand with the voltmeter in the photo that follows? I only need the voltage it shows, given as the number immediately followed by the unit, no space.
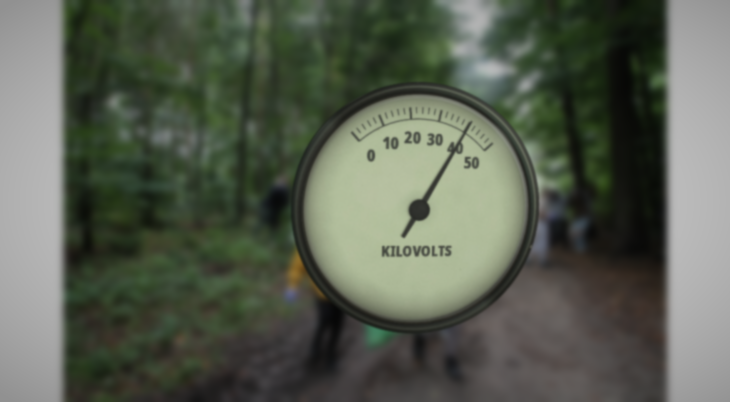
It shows 40kV
